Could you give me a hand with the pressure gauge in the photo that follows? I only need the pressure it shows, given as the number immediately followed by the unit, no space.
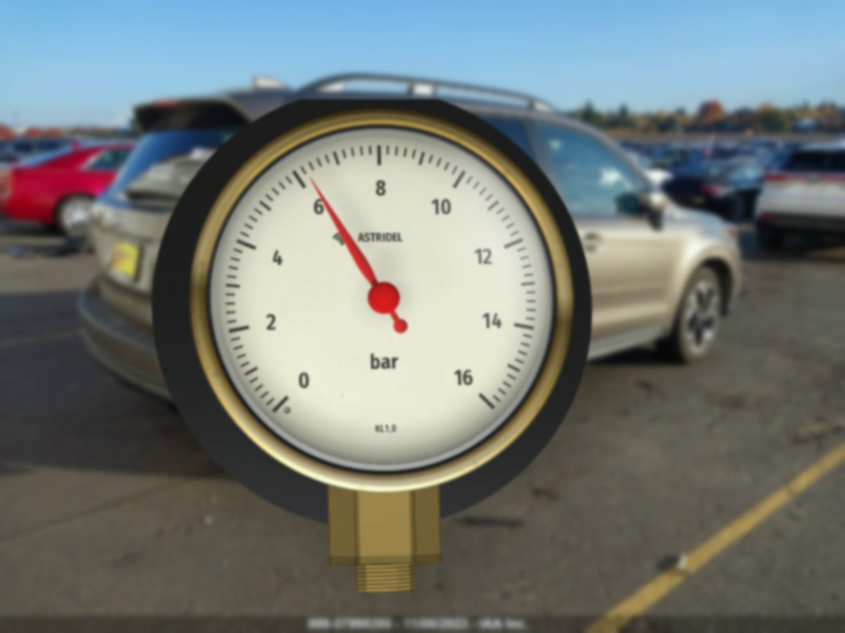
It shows 6.2bar
